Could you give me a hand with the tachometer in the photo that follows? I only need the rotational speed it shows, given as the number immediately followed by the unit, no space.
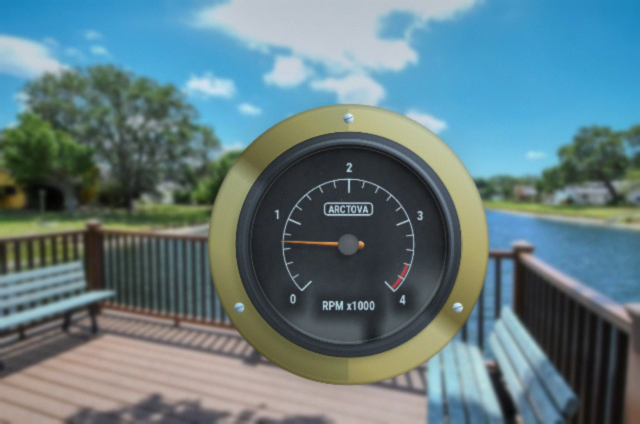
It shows 700rpm
